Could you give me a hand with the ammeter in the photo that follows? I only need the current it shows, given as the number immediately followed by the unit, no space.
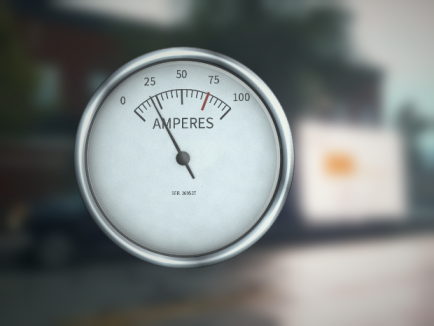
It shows 20A
